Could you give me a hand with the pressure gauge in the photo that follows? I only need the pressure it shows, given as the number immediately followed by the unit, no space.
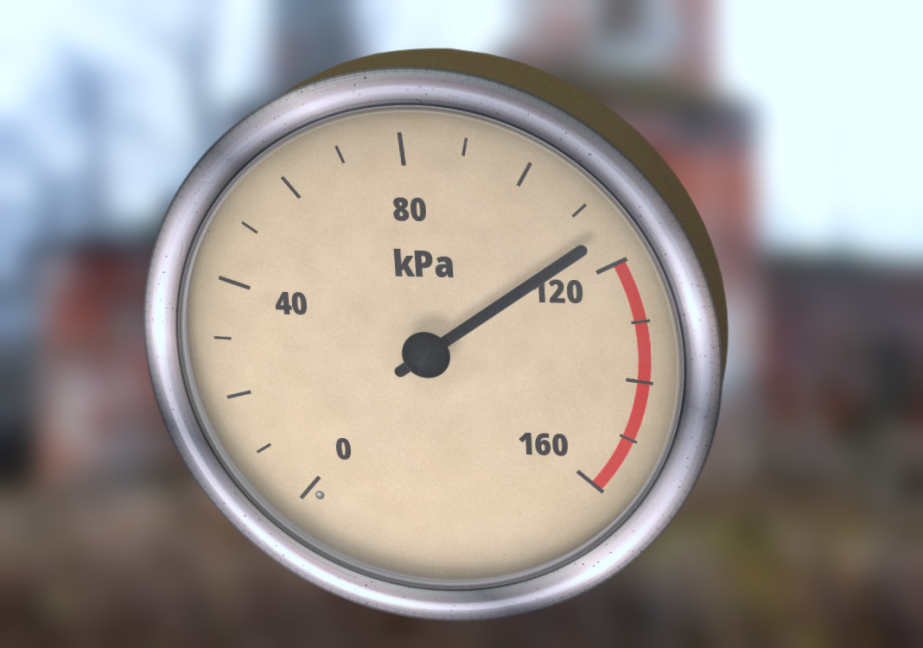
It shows 115kPa
